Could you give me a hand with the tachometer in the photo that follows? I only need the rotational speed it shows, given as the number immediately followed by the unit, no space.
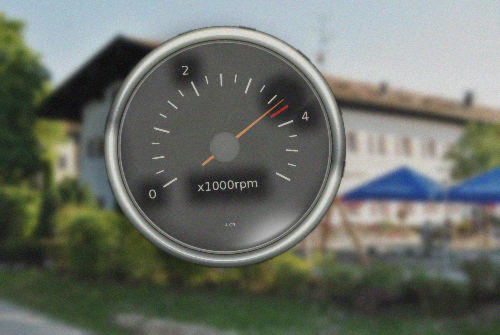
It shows 3625rpm
